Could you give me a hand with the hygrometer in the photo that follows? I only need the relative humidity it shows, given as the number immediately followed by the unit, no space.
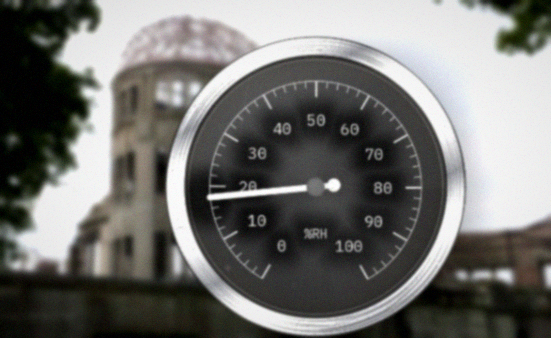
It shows 18%
